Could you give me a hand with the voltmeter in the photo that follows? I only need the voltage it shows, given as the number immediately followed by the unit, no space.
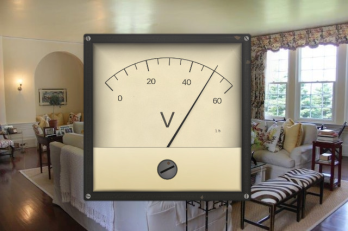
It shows 50V
